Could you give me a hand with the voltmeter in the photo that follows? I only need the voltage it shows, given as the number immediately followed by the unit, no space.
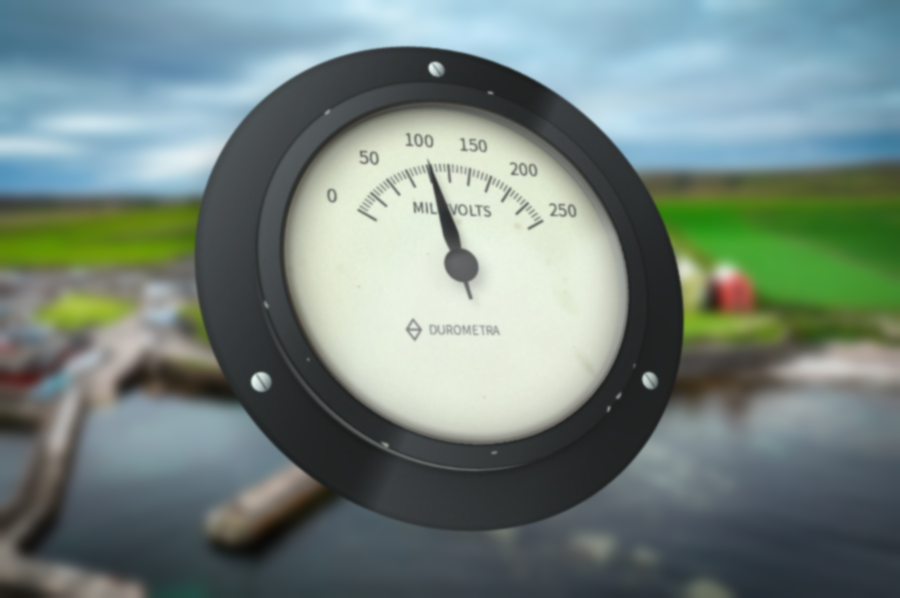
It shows 100mV
